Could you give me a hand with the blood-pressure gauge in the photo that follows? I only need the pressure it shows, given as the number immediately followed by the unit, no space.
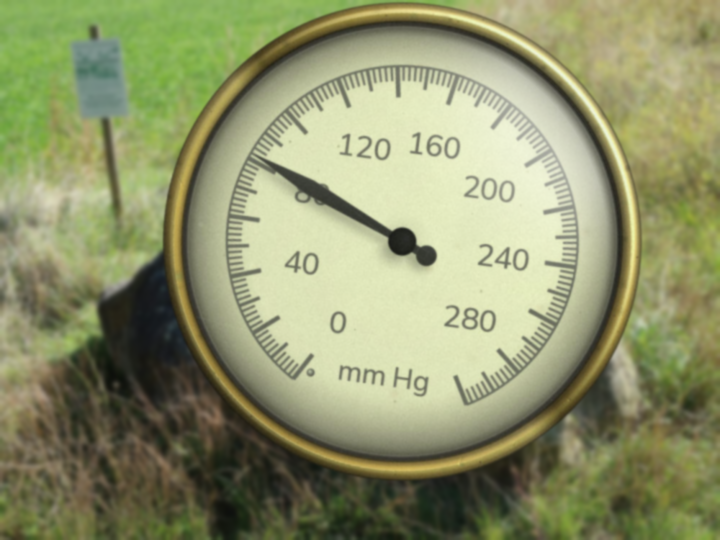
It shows 82mmHg
